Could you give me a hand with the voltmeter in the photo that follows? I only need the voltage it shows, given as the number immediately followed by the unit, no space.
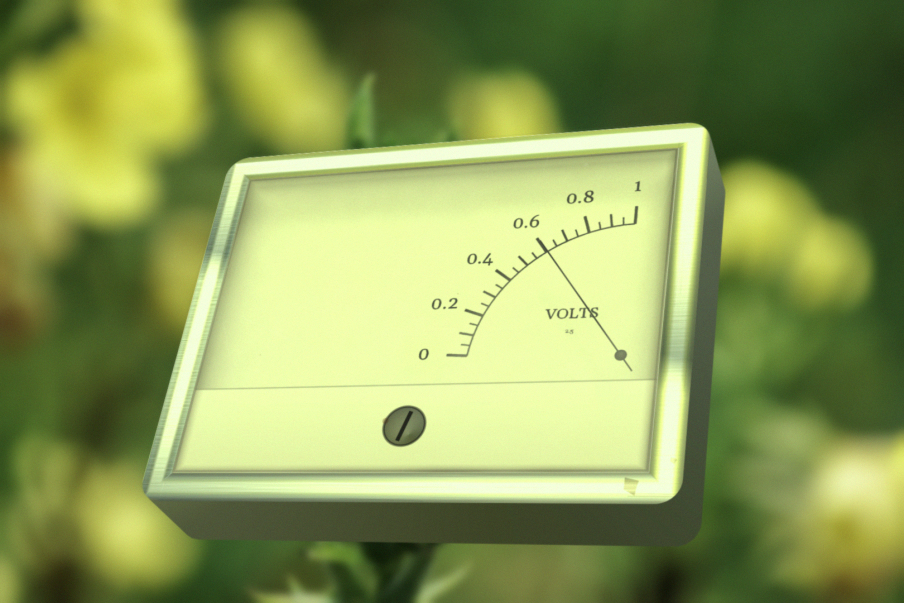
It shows 0.6V
